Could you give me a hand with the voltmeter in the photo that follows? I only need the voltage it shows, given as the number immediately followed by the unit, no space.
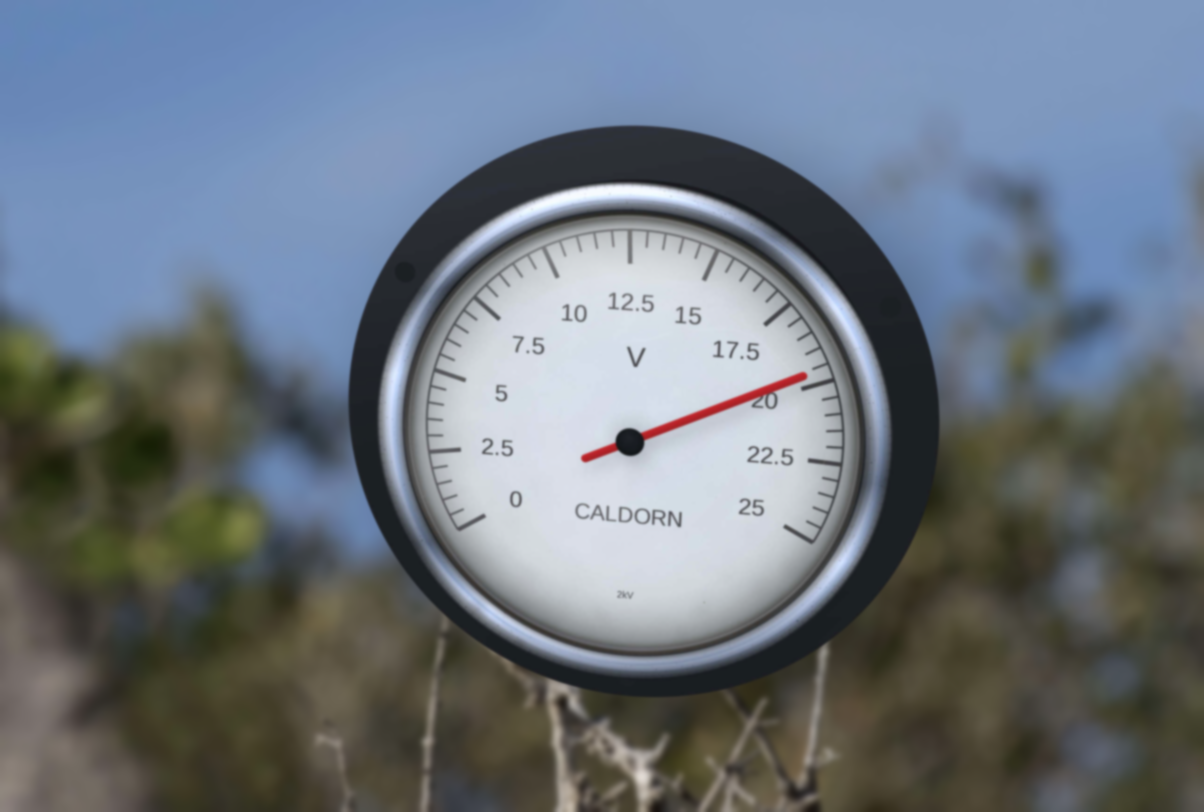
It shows 19.5V
